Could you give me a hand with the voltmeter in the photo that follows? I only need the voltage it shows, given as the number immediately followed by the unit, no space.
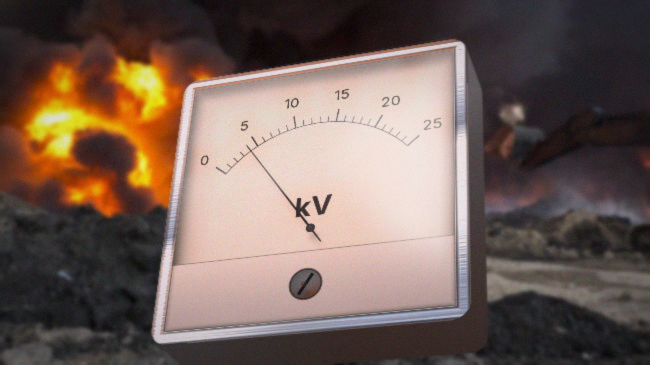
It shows 4kV
